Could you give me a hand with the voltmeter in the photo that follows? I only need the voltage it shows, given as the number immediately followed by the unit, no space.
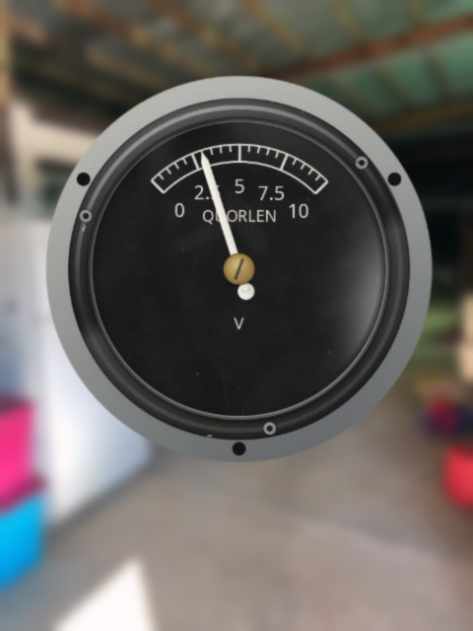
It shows 3V
